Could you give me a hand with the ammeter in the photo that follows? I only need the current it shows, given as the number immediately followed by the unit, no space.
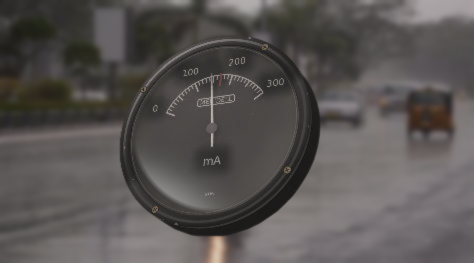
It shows 150mA
